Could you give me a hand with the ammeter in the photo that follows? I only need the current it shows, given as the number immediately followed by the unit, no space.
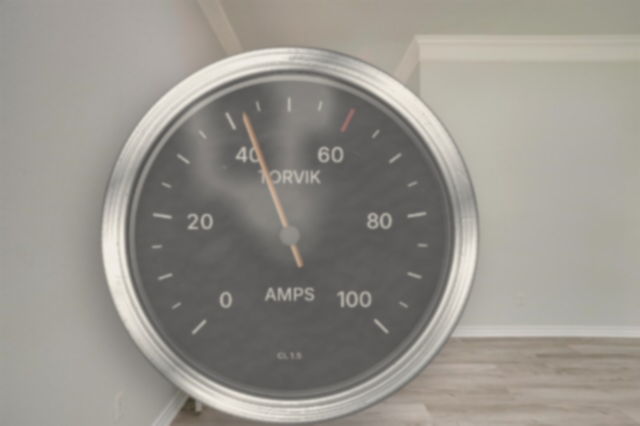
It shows 42.5A
